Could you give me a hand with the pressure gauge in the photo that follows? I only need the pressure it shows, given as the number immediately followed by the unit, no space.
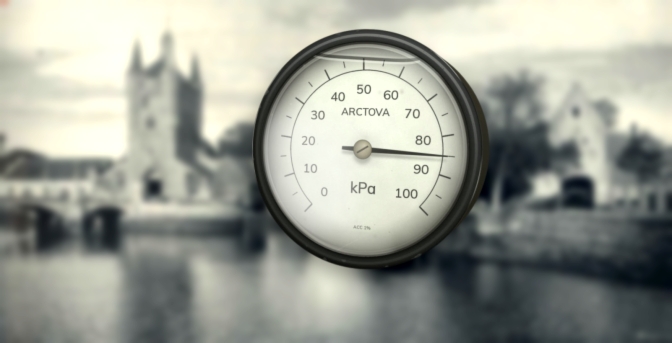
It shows 85kPa
